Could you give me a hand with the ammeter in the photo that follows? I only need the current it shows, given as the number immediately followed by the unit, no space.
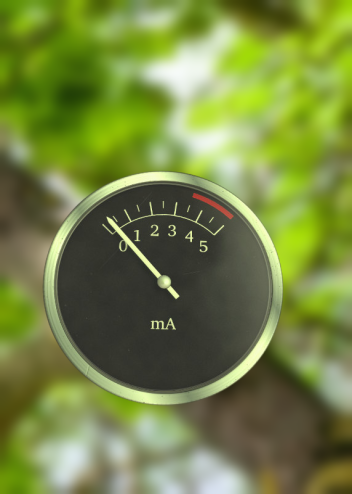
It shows 0.25mA
